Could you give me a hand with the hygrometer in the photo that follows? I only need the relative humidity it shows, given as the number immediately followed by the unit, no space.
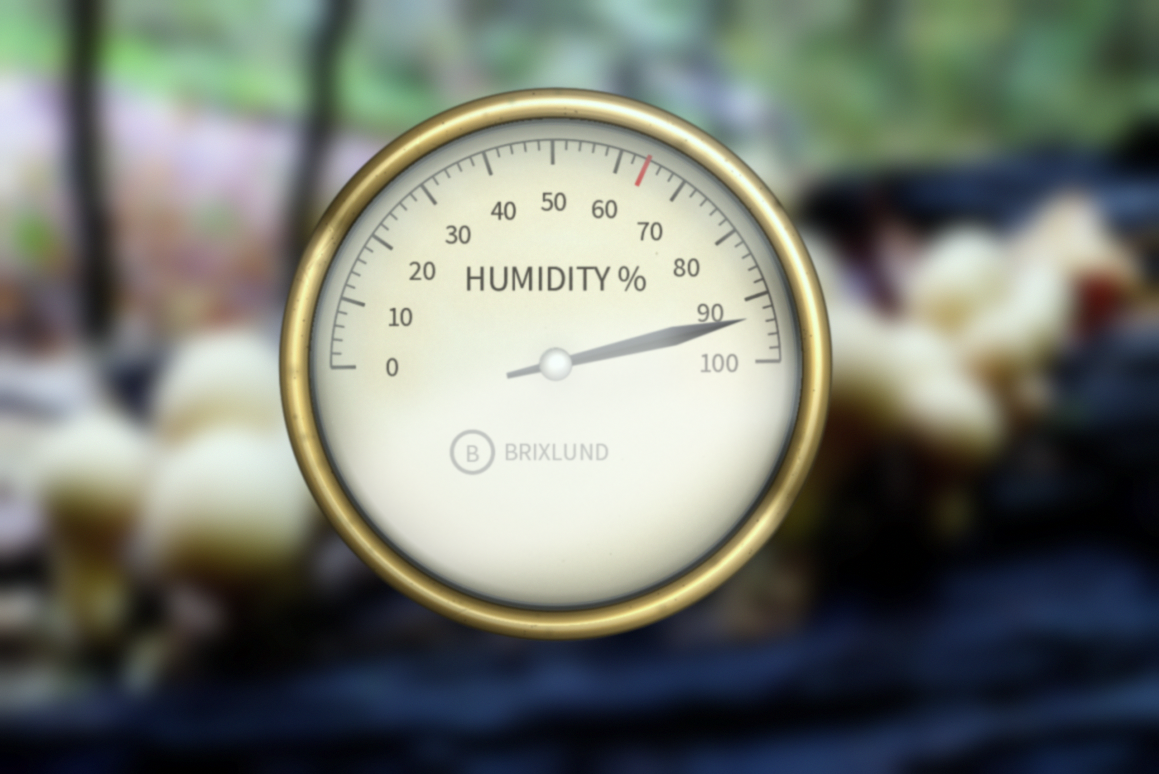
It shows 93%
